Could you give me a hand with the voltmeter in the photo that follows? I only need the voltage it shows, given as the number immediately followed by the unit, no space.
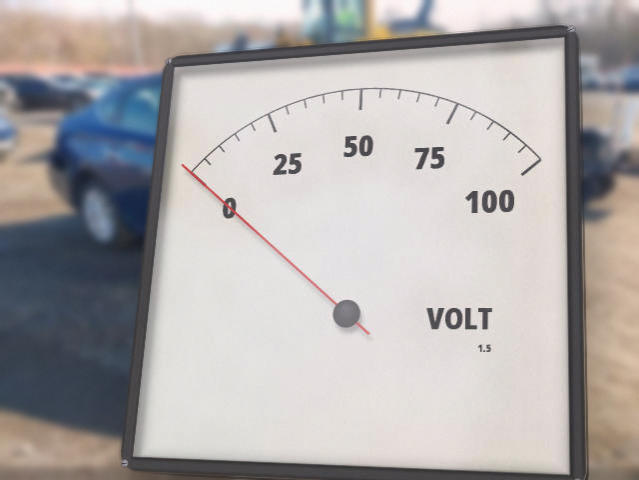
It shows 0V
